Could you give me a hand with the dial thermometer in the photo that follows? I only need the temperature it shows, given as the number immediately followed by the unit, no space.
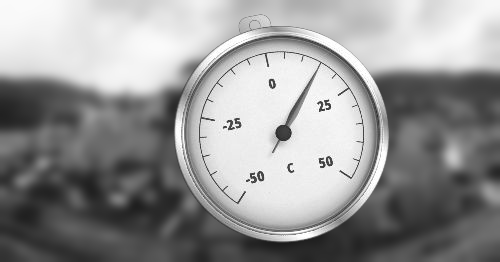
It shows 15°C
